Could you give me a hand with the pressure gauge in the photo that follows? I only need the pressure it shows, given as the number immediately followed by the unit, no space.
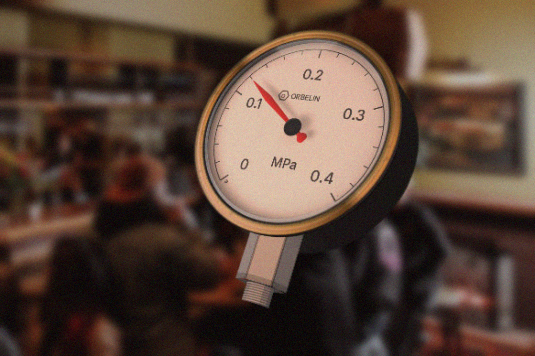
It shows 0.12MPa
